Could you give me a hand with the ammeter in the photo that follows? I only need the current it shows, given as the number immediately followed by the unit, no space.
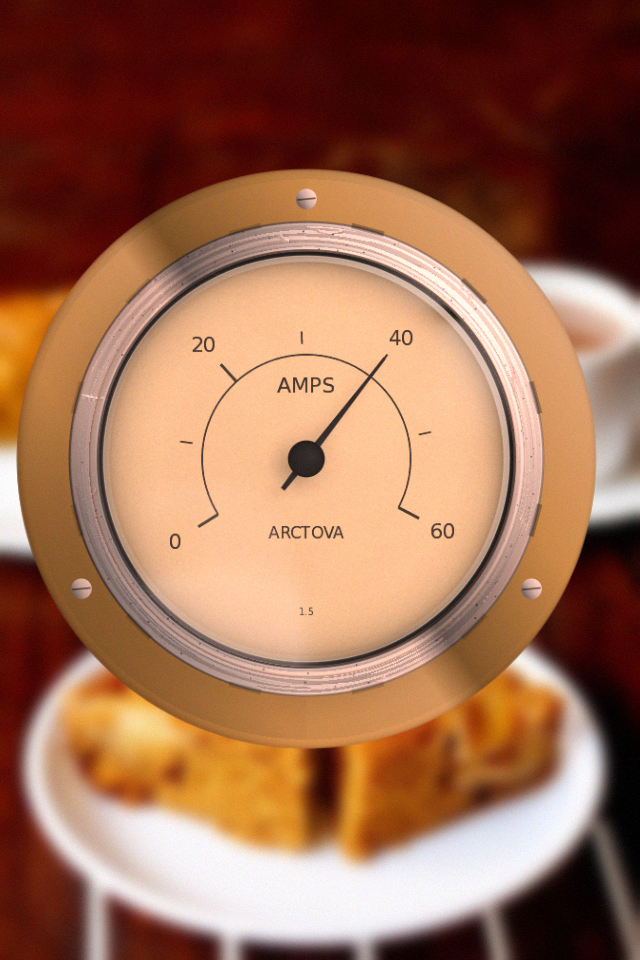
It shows 40A
